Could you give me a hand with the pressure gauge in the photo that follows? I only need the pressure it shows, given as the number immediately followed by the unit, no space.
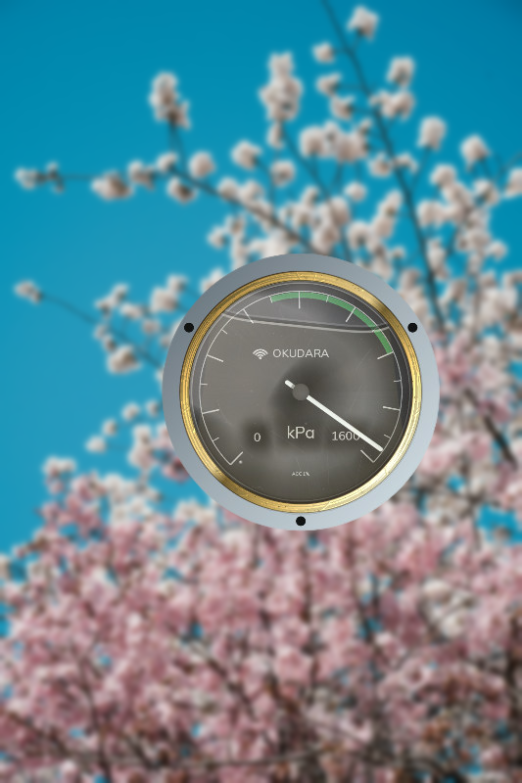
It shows 1550kPa
